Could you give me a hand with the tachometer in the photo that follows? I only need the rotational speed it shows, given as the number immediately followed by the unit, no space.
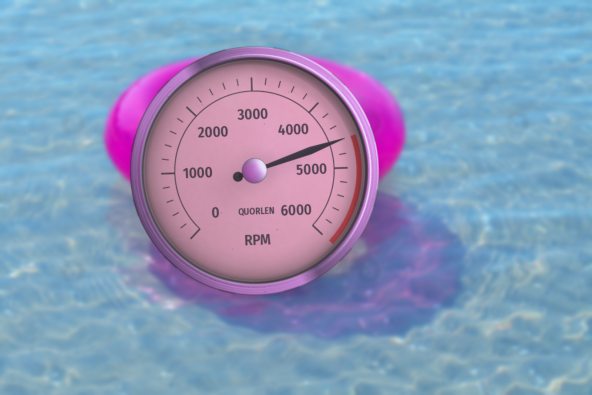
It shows 4600rpm
